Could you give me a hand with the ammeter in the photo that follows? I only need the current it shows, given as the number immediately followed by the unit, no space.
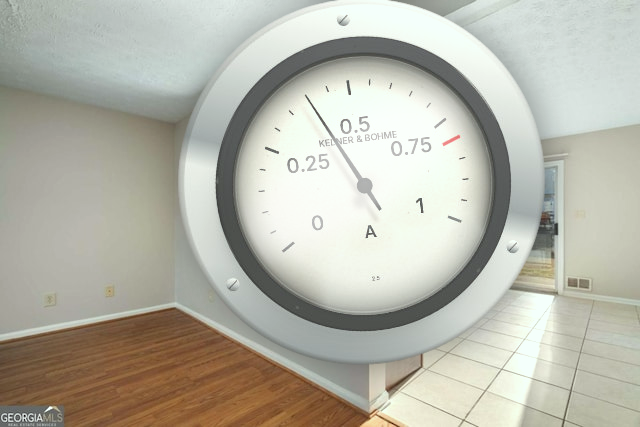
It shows 0.4A
